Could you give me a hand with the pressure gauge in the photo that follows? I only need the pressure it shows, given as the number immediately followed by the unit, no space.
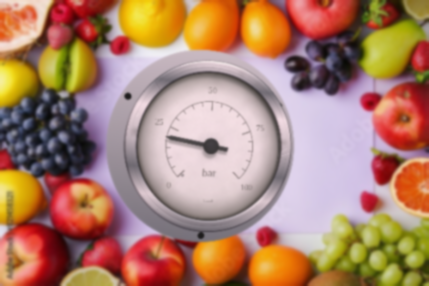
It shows 20bar
